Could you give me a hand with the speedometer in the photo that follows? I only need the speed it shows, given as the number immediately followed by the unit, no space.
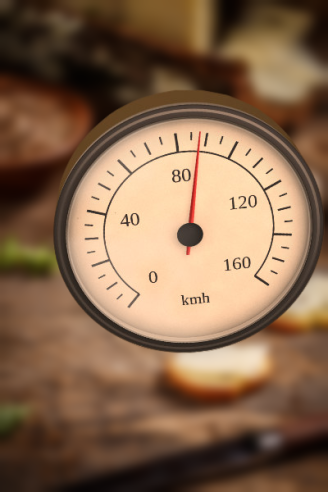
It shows 87.5km/h
